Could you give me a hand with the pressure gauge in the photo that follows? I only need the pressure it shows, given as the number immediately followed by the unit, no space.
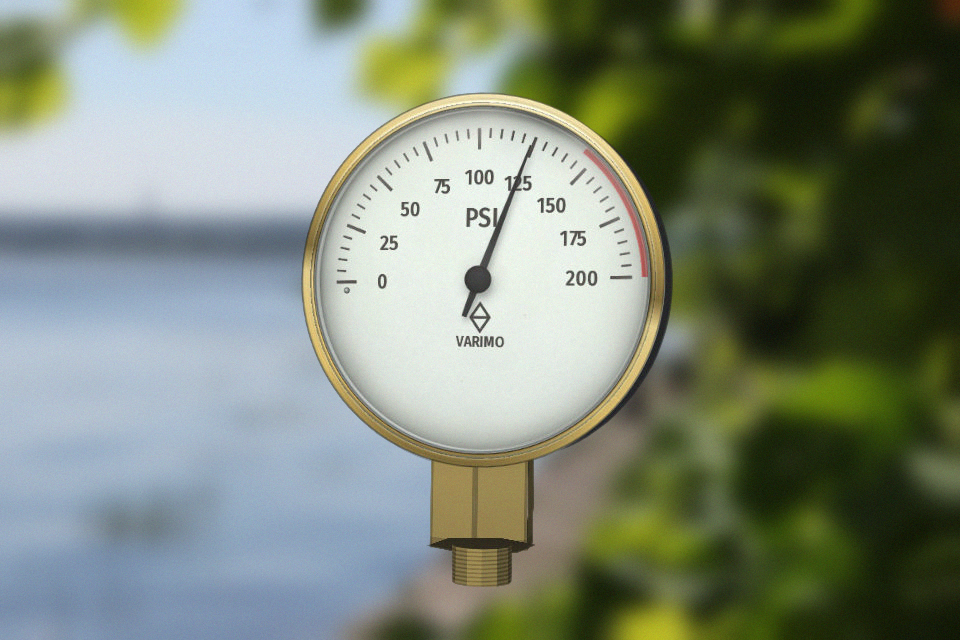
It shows 125psi
